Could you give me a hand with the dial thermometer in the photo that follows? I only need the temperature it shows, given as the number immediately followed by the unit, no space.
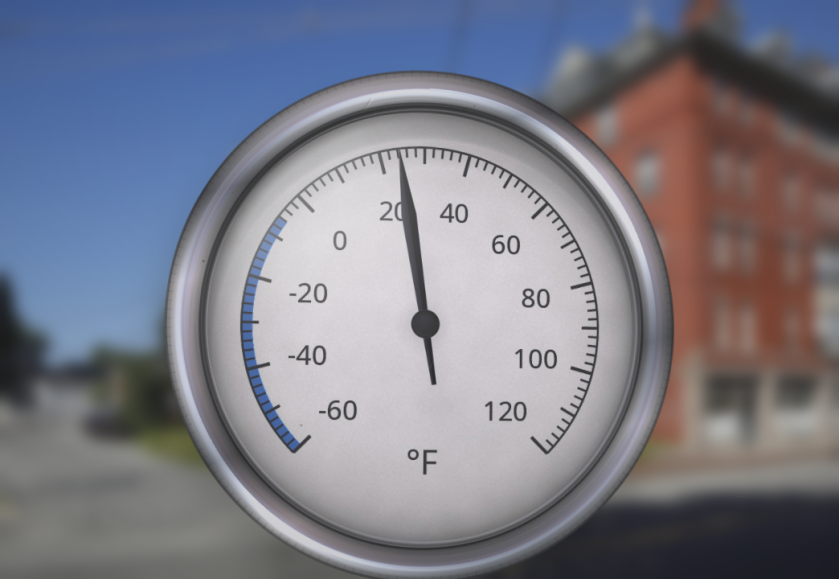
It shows 24°F
